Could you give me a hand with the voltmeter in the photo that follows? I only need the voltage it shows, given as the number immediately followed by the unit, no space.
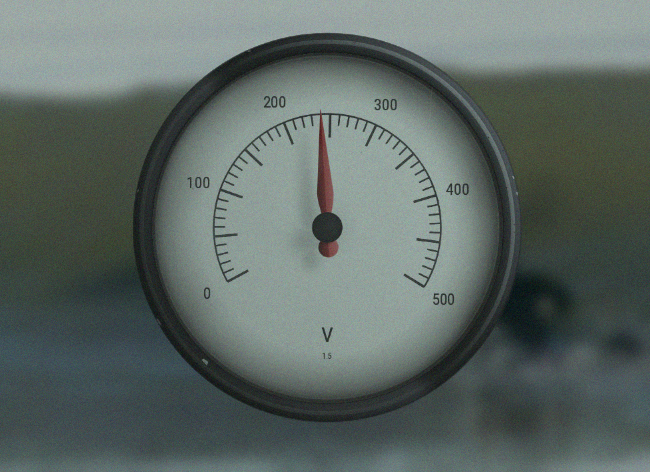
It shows 240V
